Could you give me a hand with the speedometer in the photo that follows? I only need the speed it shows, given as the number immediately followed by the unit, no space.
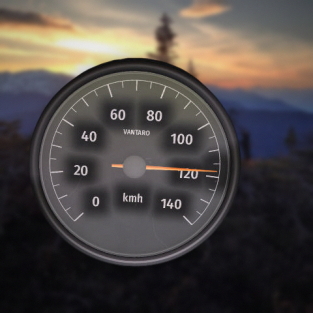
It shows 117.5km/h
